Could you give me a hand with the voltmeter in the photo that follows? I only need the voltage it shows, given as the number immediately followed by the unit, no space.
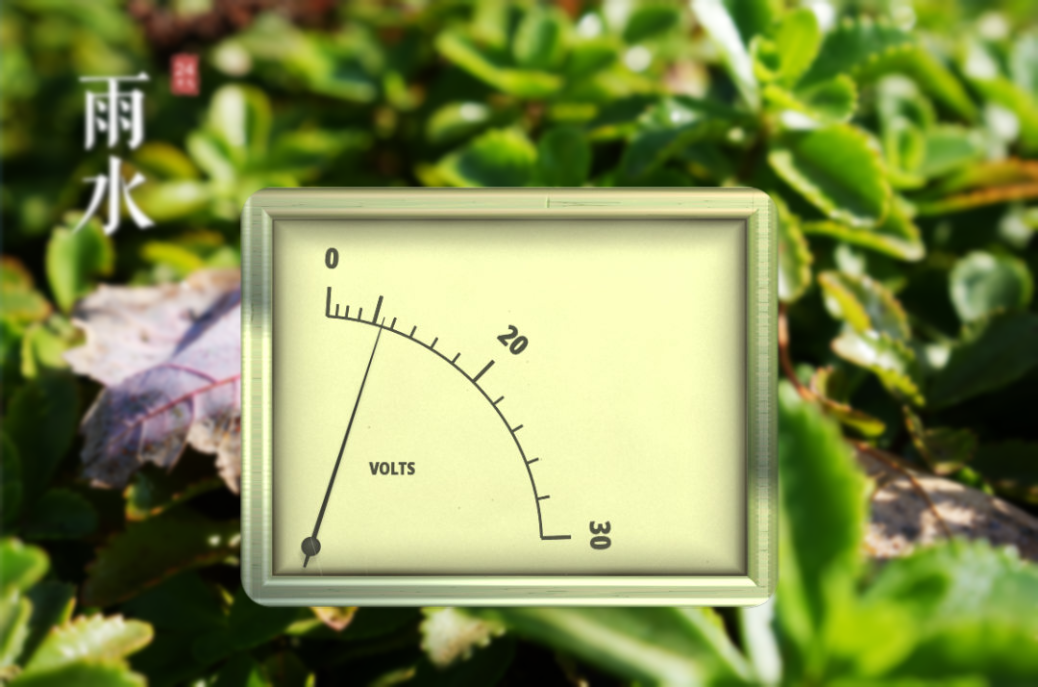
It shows 11V
